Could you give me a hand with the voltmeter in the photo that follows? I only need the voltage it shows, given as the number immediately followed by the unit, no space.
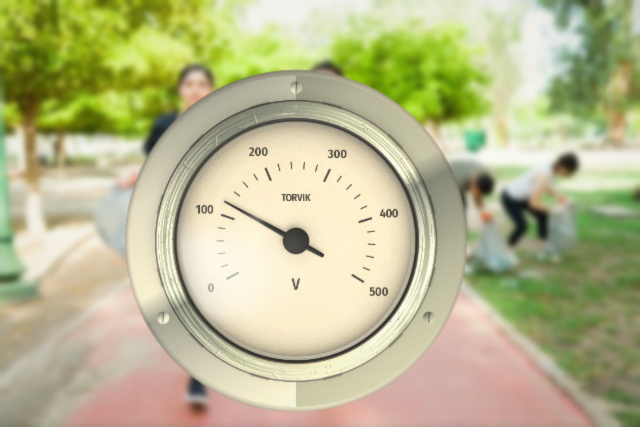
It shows 120V
